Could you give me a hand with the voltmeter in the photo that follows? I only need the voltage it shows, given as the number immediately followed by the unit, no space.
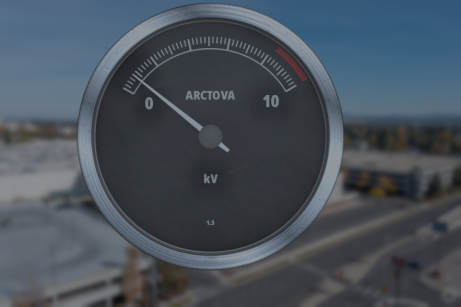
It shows 0.8kV
